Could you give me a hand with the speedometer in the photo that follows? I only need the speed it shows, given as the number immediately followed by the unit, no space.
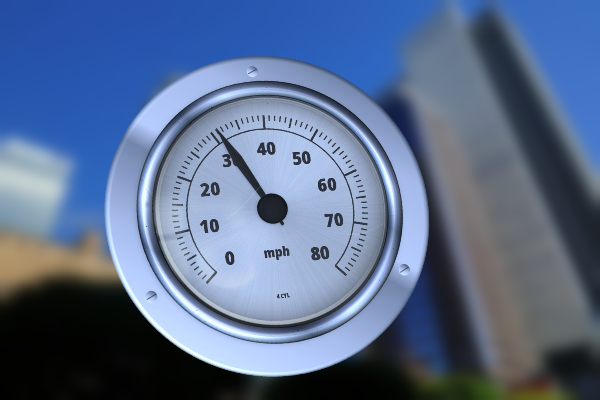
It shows 31mph
